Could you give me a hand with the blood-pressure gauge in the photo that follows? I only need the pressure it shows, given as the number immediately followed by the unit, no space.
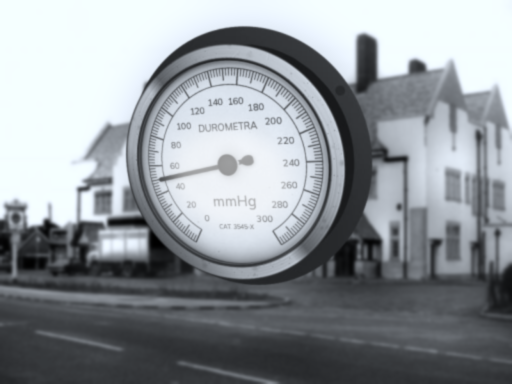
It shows 50mmHg
